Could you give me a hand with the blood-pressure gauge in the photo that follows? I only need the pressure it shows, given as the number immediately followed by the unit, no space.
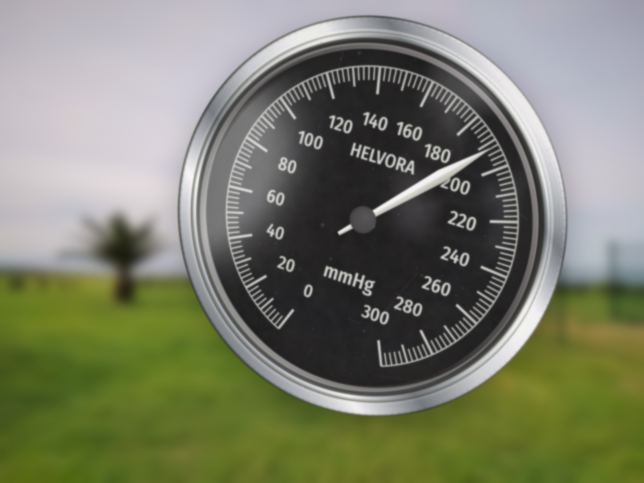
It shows 192mmHg
